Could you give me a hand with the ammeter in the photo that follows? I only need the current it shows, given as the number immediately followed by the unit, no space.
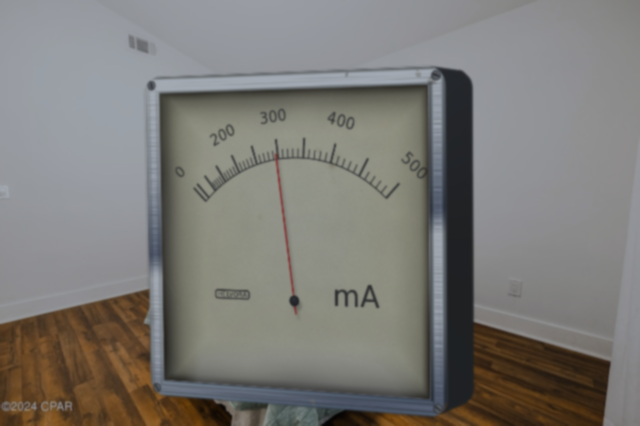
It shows 300mA
